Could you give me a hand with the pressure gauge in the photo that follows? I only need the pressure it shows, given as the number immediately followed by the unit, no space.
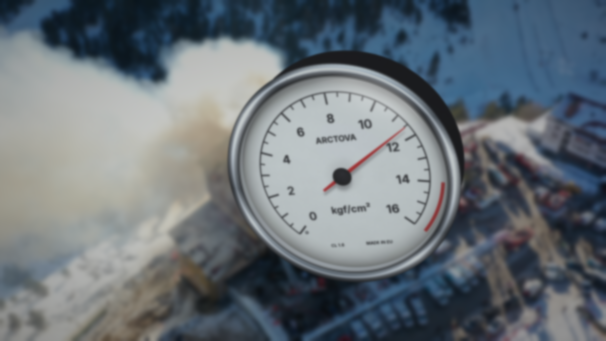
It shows 11.5kg/cm²
